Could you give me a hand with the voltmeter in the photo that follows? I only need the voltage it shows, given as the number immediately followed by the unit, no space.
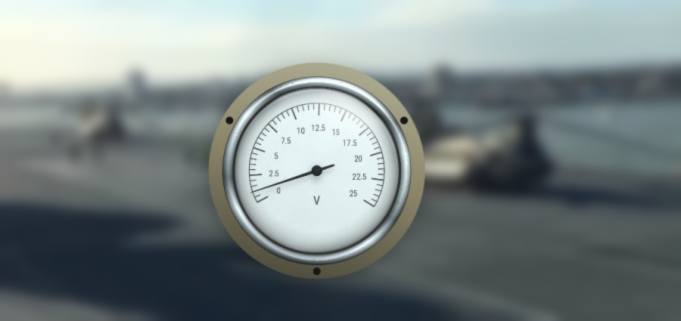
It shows 1V
